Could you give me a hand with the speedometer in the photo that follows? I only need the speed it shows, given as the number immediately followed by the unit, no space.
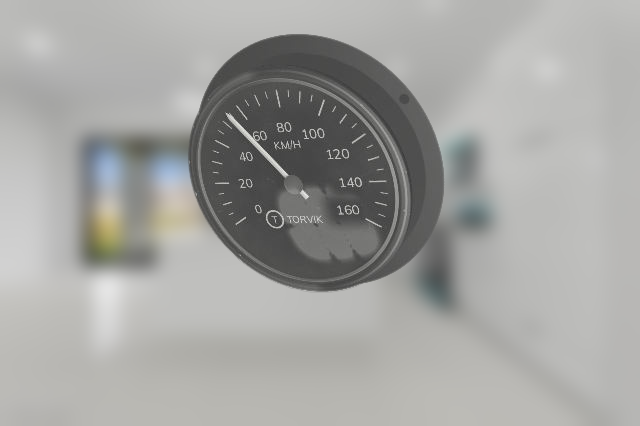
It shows 55km/h
